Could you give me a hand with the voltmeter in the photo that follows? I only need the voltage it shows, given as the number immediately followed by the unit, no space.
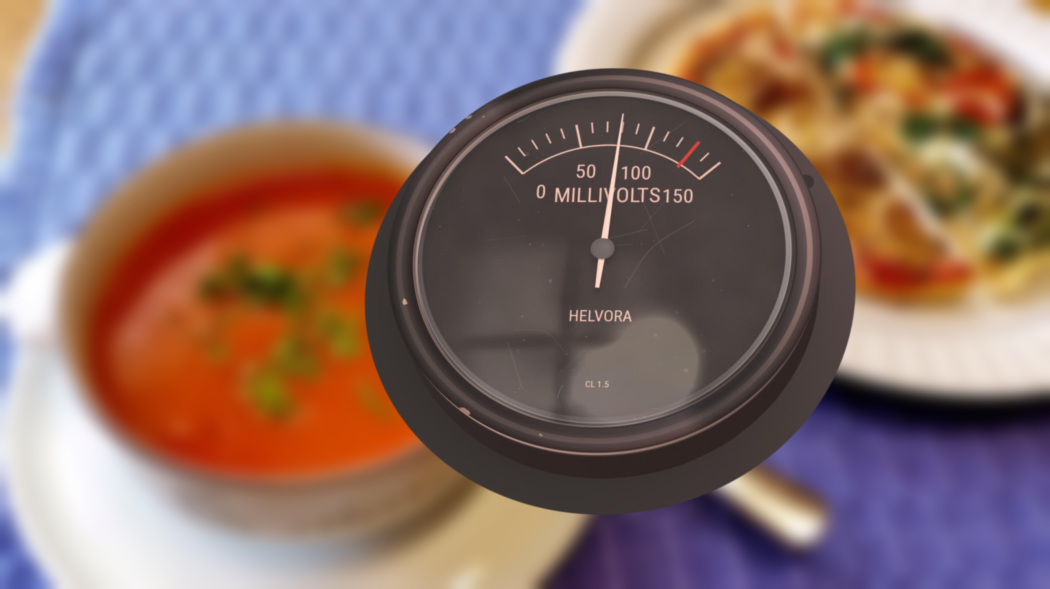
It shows 80mV
